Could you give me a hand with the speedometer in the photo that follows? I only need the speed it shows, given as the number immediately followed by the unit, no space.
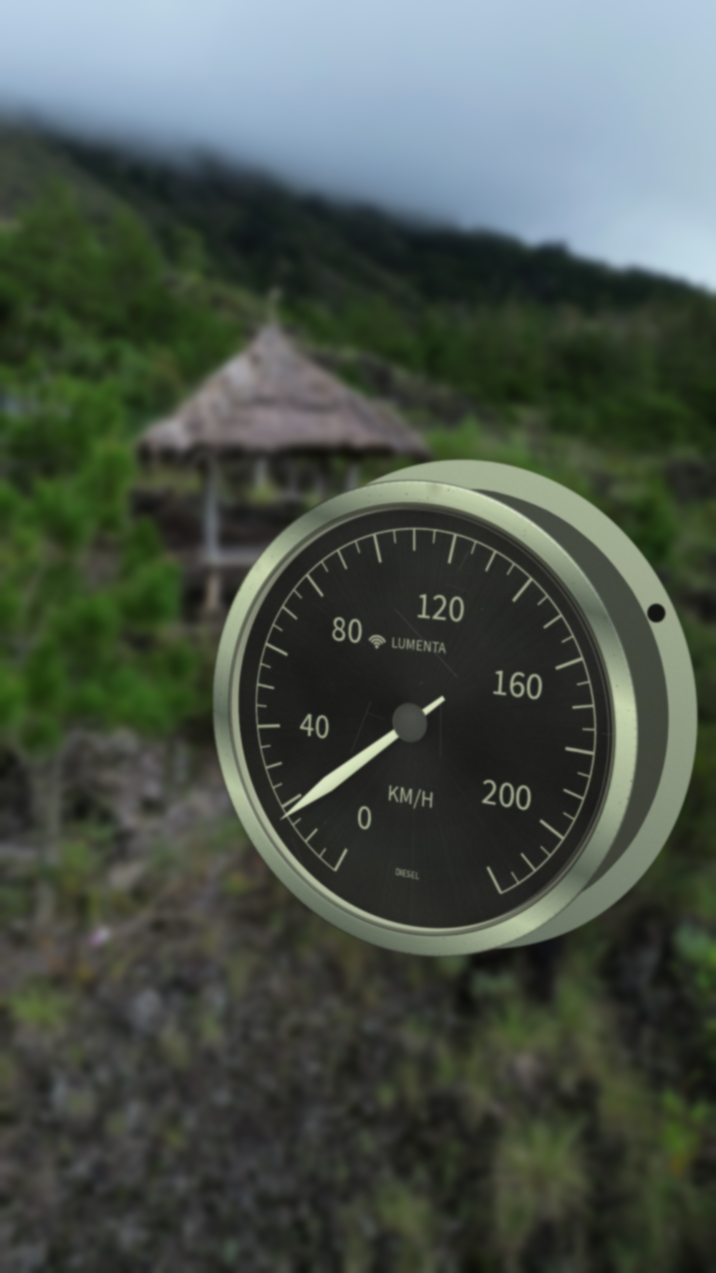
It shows 17.5km/h
